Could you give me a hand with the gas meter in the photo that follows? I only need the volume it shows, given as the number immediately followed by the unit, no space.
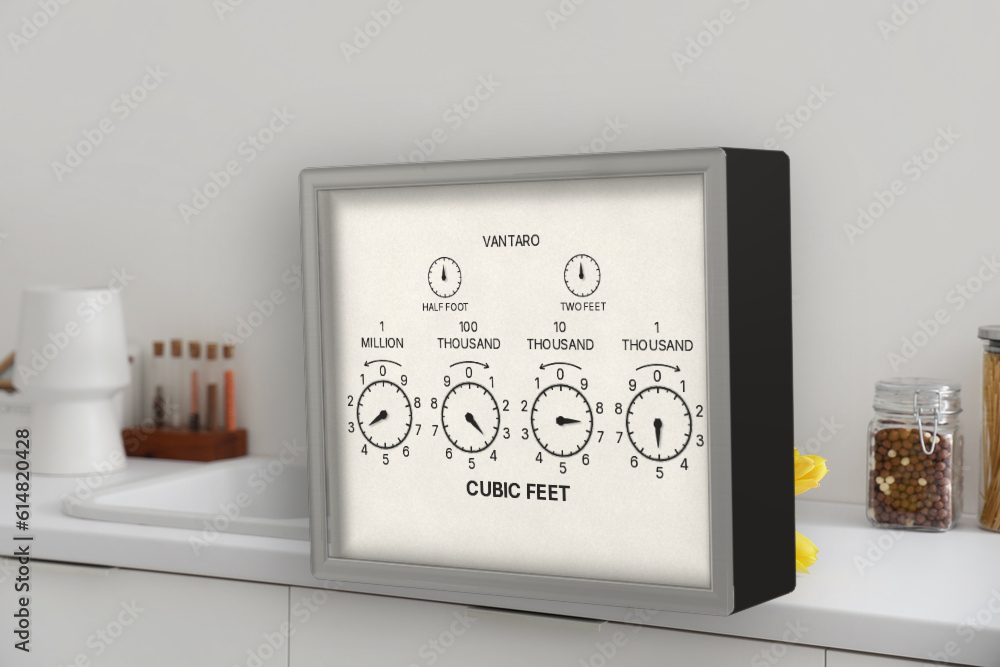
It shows 337500ft³
